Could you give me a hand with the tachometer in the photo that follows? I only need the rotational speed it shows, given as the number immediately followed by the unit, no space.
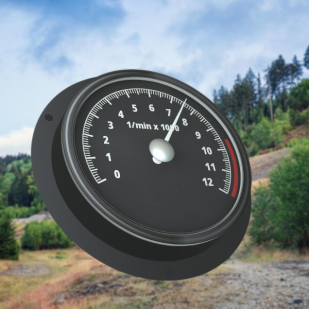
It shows 7500rpm
